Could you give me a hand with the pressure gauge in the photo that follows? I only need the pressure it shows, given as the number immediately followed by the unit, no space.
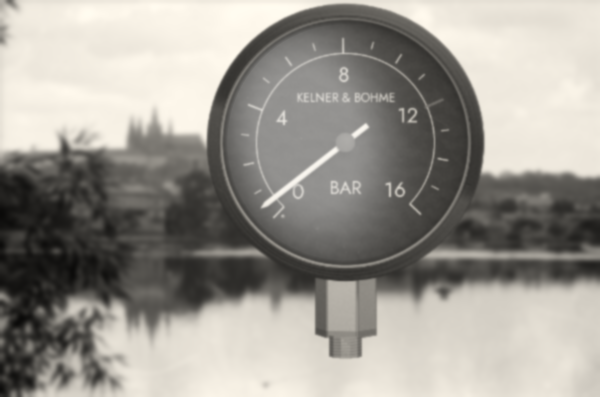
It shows 0.5bar
